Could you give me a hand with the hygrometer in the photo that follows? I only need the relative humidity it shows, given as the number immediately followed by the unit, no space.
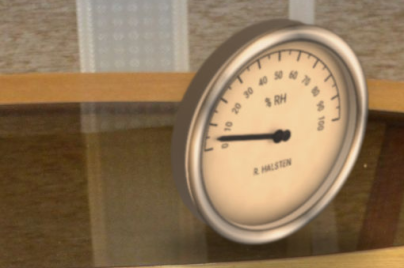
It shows 5%
